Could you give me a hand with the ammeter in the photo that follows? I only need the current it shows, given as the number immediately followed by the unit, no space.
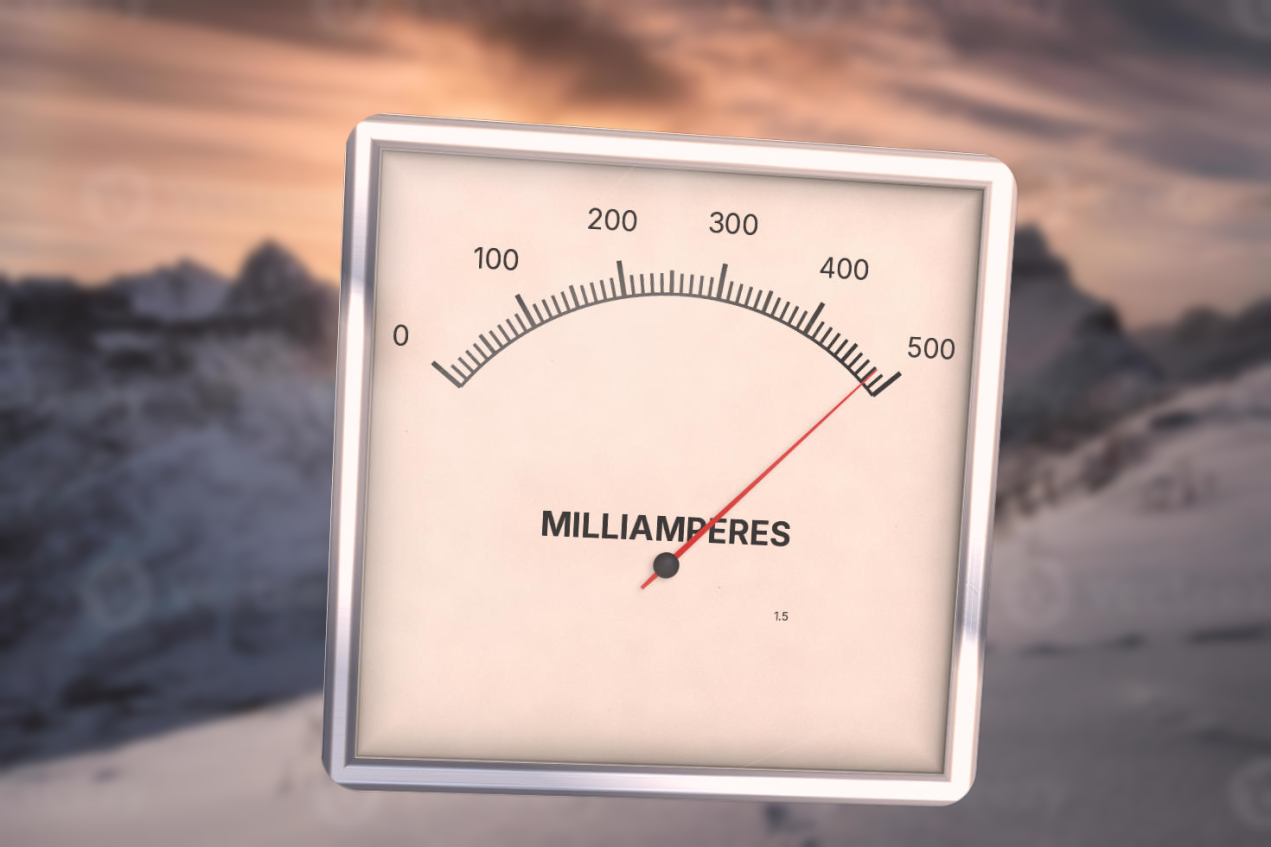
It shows 480mA
